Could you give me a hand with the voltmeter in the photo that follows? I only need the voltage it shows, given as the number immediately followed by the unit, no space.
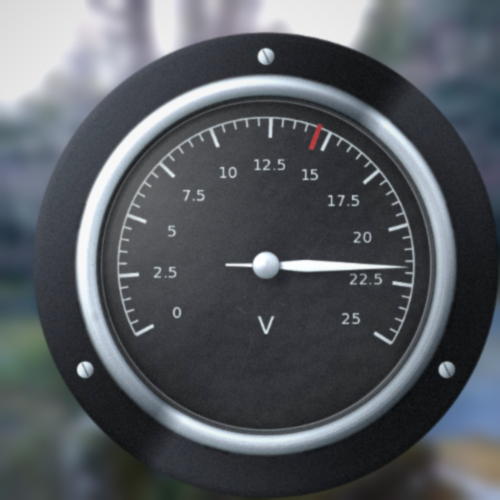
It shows 21.75V
